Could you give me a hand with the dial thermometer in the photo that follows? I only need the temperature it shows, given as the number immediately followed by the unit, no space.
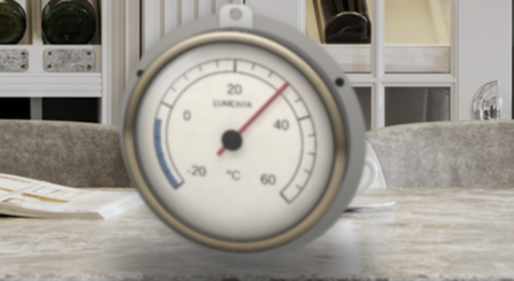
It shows 32°C
